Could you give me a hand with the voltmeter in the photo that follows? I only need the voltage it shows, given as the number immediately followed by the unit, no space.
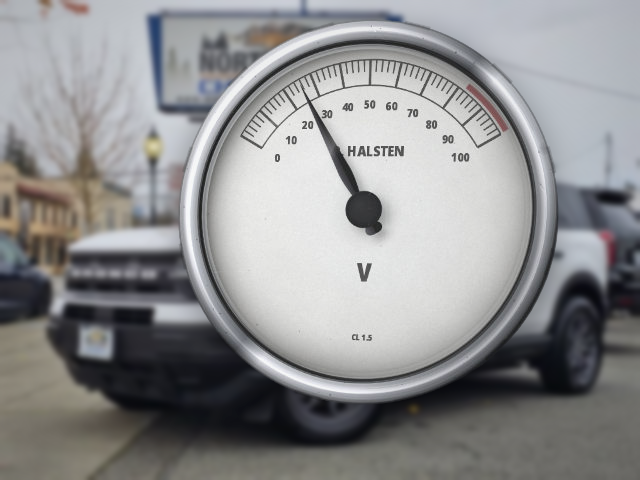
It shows 26V
